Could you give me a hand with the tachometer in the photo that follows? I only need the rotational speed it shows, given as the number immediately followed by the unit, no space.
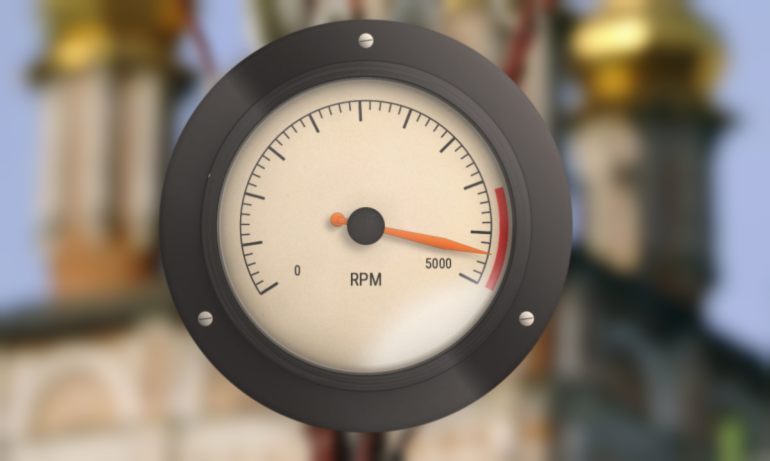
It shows 4700rpm
